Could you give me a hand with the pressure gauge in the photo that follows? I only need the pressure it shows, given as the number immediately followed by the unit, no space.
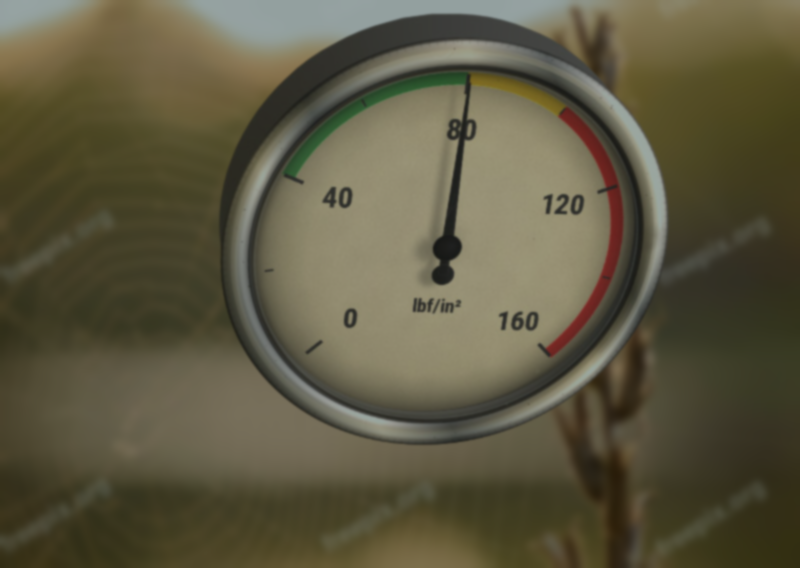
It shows 80psi
